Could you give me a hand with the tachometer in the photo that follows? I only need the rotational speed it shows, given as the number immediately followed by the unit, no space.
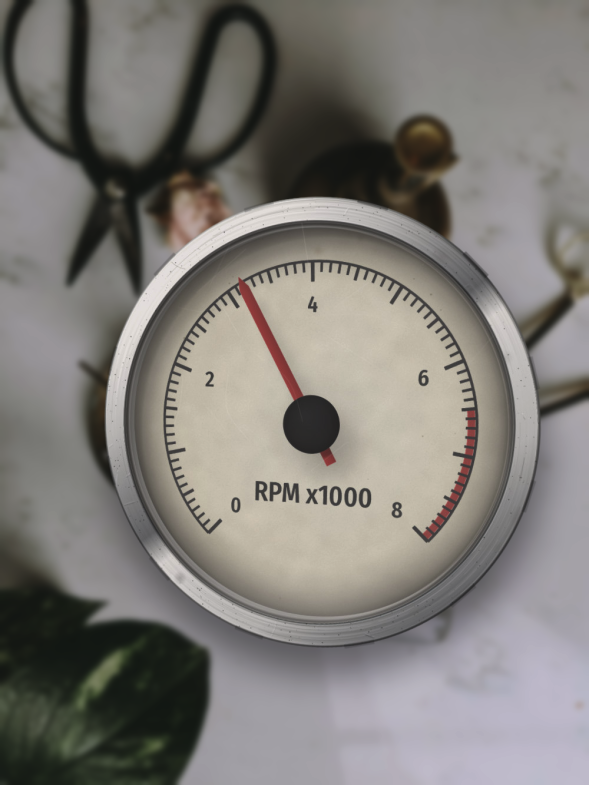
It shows 3200rpm
